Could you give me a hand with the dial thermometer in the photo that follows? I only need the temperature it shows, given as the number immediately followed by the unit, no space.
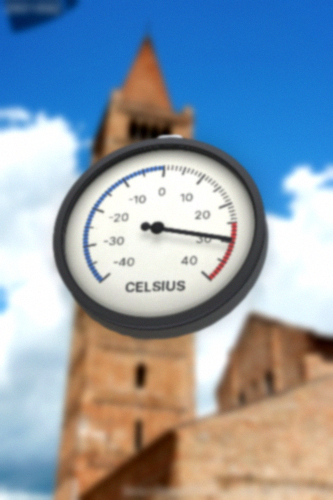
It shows 30°C
